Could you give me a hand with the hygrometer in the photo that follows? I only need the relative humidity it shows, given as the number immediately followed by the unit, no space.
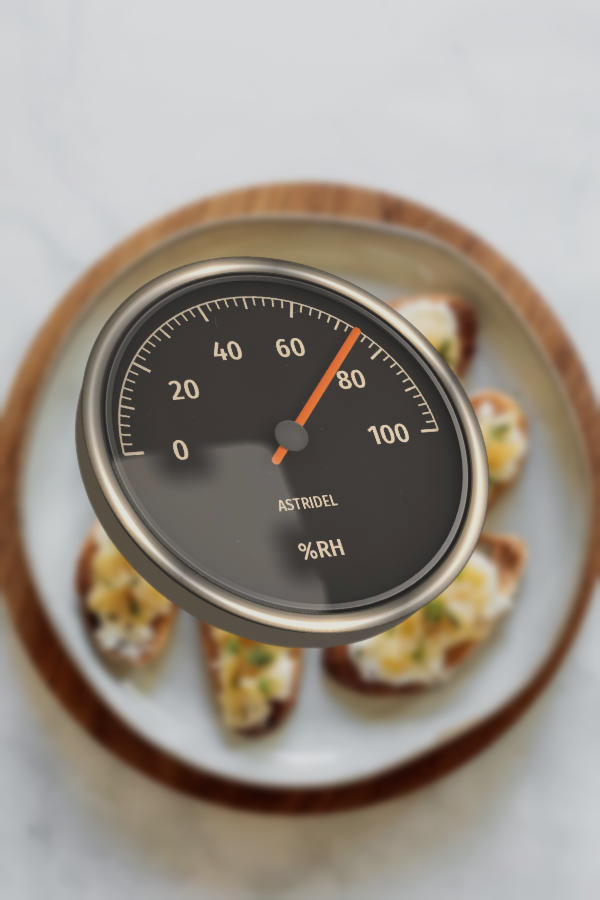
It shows 74%
